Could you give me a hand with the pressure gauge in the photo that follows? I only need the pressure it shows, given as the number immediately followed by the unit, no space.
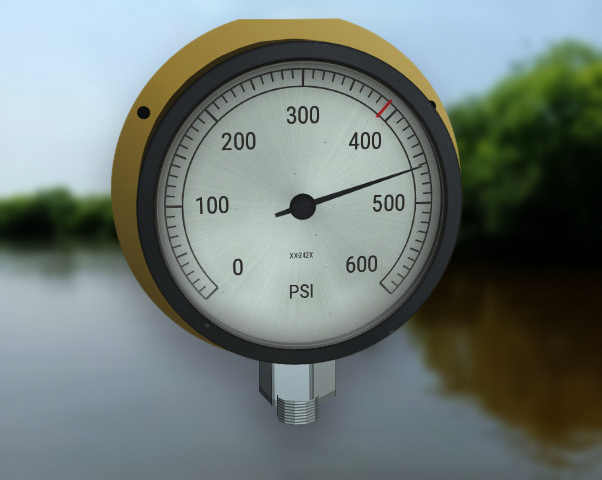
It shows 460psi
